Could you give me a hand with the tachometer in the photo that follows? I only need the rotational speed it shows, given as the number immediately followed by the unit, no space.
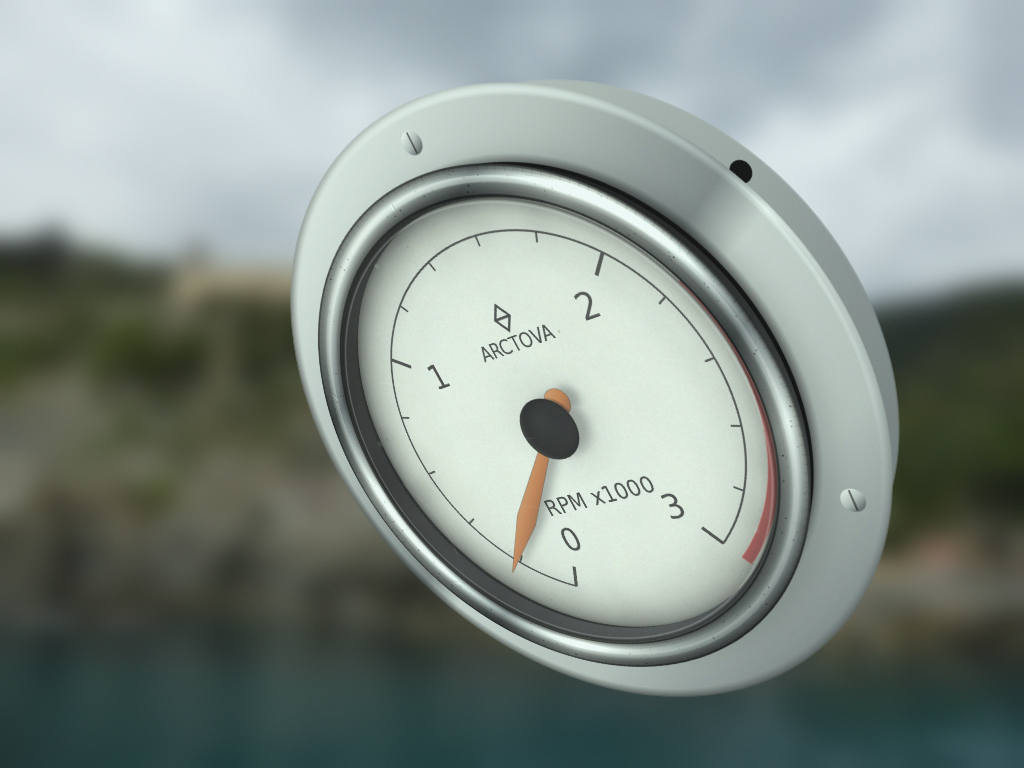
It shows 200rpm
